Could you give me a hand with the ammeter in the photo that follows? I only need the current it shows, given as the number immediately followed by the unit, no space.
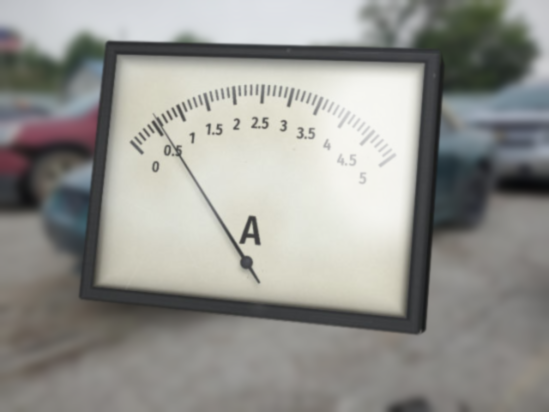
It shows 0.6A
